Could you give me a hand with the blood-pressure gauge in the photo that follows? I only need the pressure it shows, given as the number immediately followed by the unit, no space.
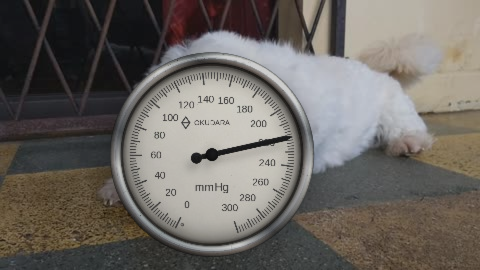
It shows 220mmHg
